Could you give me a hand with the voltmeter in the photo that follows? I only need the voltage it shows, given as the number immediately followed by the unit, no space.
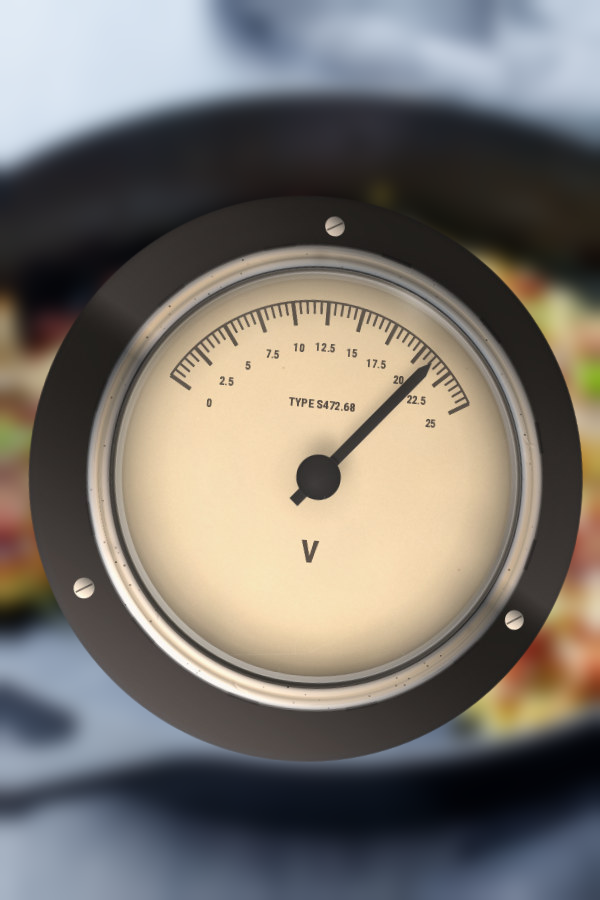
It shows 21V
